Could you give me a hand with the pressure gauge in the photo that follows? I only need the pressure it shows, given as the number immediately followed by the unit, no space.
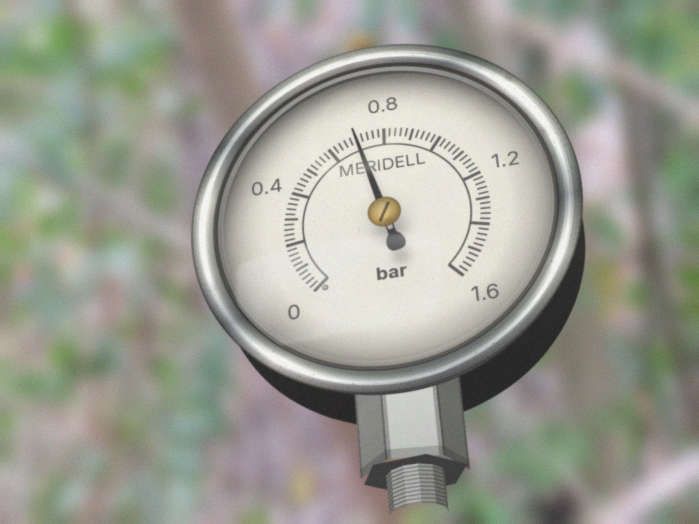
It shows 0.7bar
